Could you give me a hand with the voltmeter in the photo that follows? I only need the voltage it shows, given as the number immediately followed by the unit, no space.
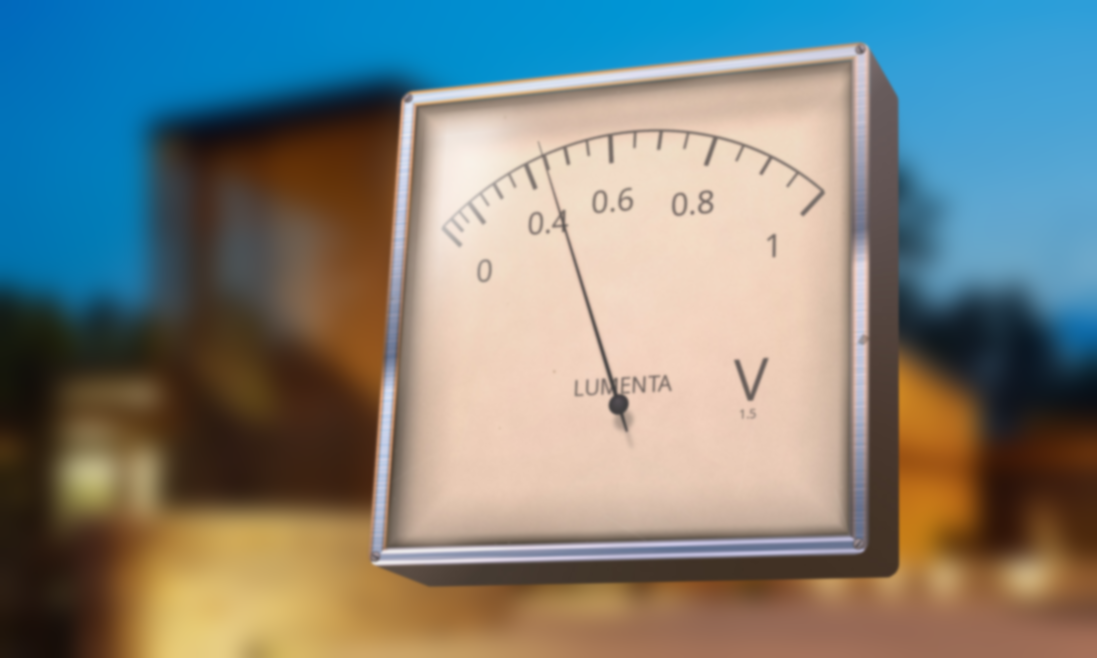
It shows 0.45V
